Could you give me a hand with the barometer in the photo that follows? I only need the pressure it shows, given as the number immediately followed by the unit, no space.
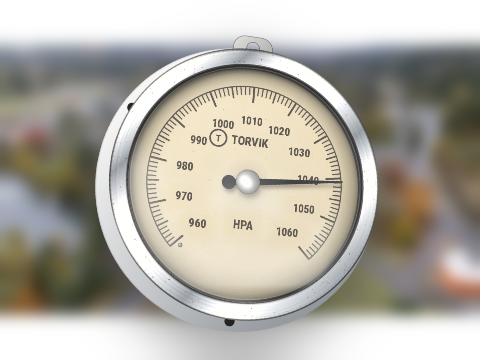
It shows 1041hPa
